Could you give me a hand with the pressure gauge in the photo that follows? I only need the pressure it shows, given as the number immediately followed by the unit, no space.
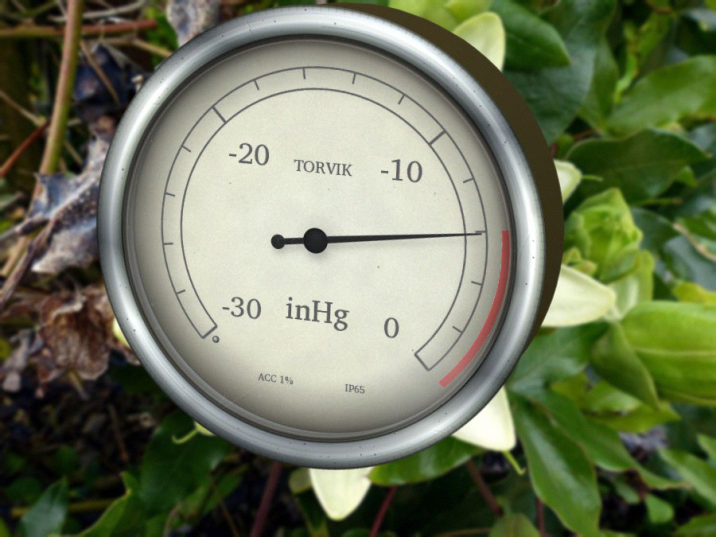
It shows -6inHg
